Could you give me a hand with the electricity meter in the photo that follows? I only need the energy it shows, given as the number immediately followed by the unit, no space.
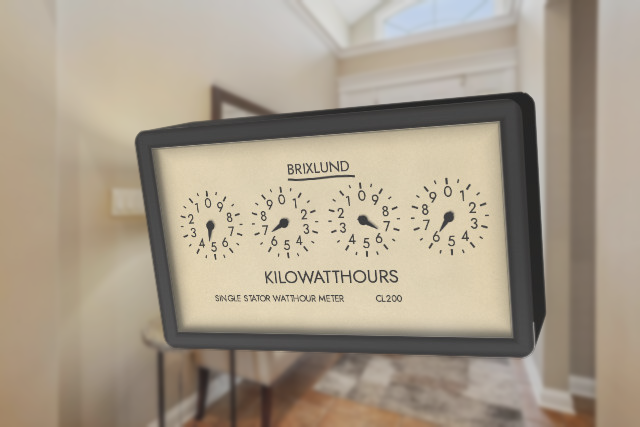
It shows 4666kWh
